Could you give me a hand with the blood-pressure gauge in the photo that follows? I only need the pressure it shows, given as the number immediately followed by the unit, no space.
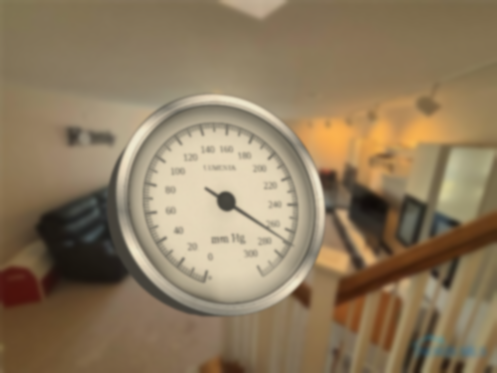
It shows 270mmHg
